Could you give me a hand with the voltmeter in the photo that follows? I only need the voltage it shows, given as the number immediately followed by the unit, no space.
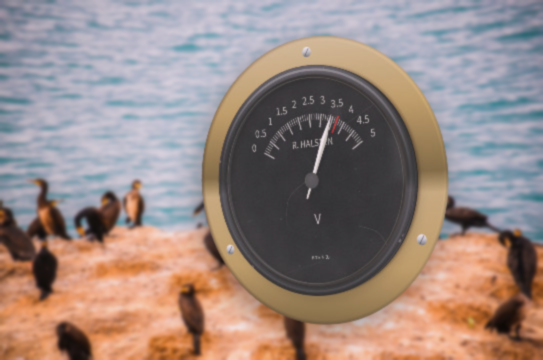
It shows 3.5V
